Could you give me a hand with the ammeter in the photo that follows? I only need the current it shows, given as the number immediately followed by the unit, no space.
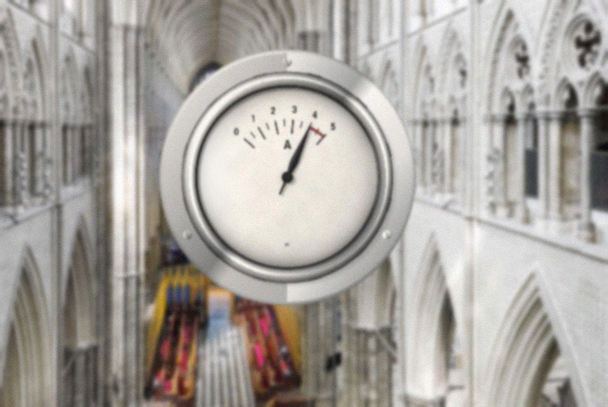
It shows 4A
